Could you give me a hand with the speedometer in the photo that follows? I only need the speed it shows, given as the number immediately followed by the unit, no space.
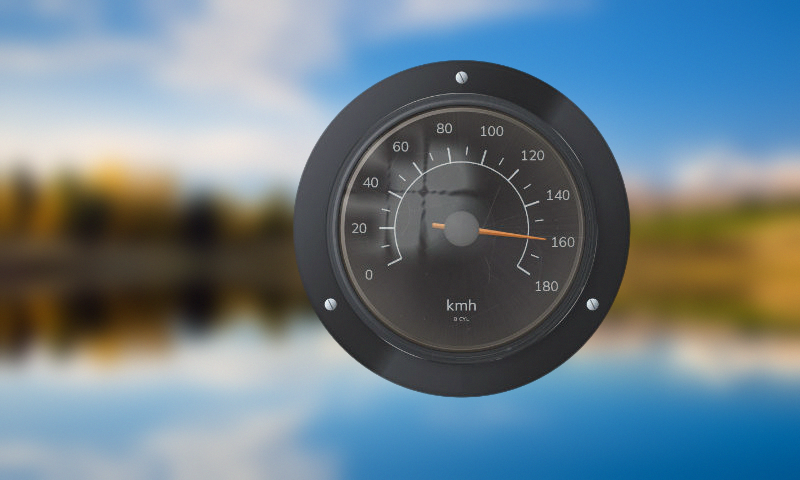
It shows 160km/h
